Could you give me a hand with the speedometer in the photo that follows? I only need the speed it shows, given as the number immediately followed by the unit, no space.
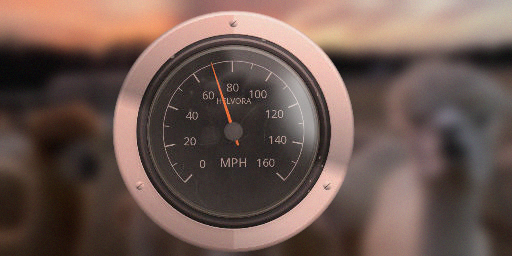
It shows 70mph
